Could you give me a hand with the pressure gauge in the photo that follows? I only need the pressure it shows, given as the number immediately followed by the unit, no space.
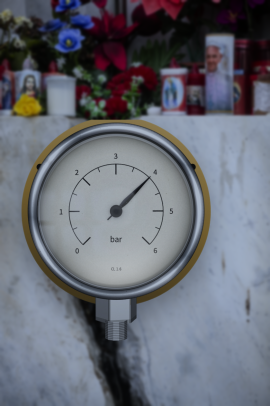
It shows 4bar
